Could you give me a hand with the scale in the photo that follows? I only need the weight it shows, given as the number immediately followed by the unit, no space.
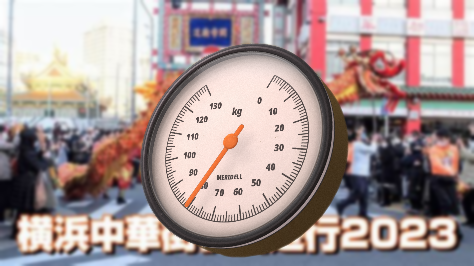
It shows 80kg
